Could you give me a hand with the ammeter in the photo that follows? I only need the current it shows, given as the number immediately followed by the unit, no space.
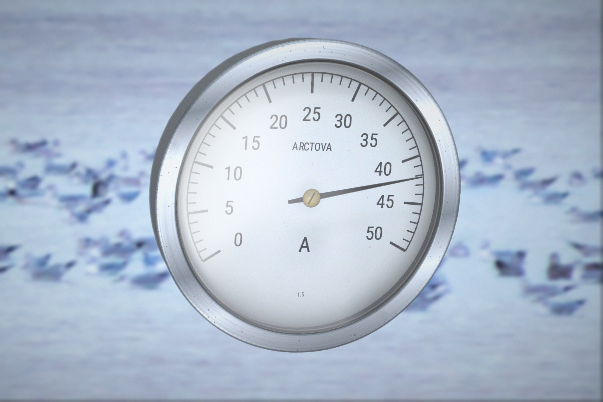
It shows 42A
